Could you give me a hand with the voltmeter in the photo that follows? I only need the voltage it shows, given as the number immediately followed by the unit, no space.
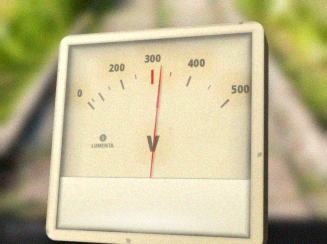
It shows 325V
